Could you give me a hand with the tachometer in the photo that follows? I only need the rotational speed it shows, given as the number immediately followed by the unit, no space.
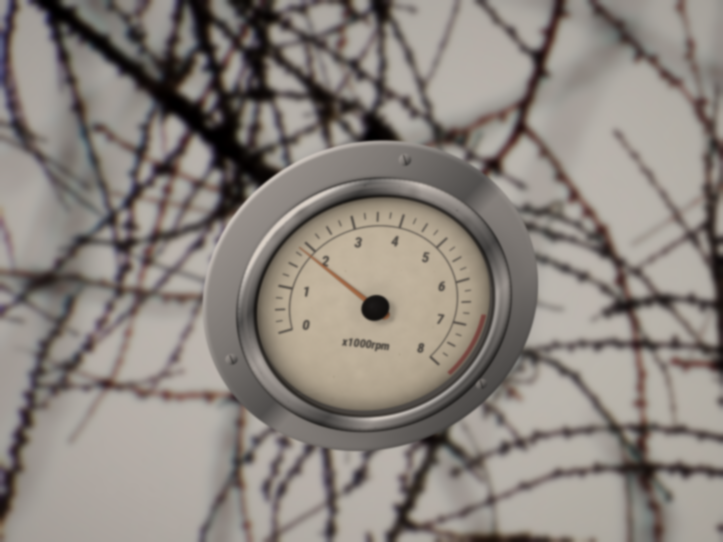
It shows 1875rpm
